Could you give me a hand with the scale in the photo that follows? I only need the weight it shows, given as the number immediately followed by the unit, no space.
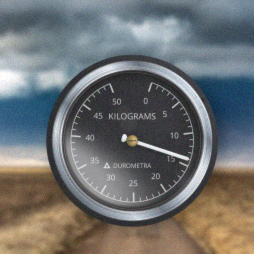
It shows 14kg
